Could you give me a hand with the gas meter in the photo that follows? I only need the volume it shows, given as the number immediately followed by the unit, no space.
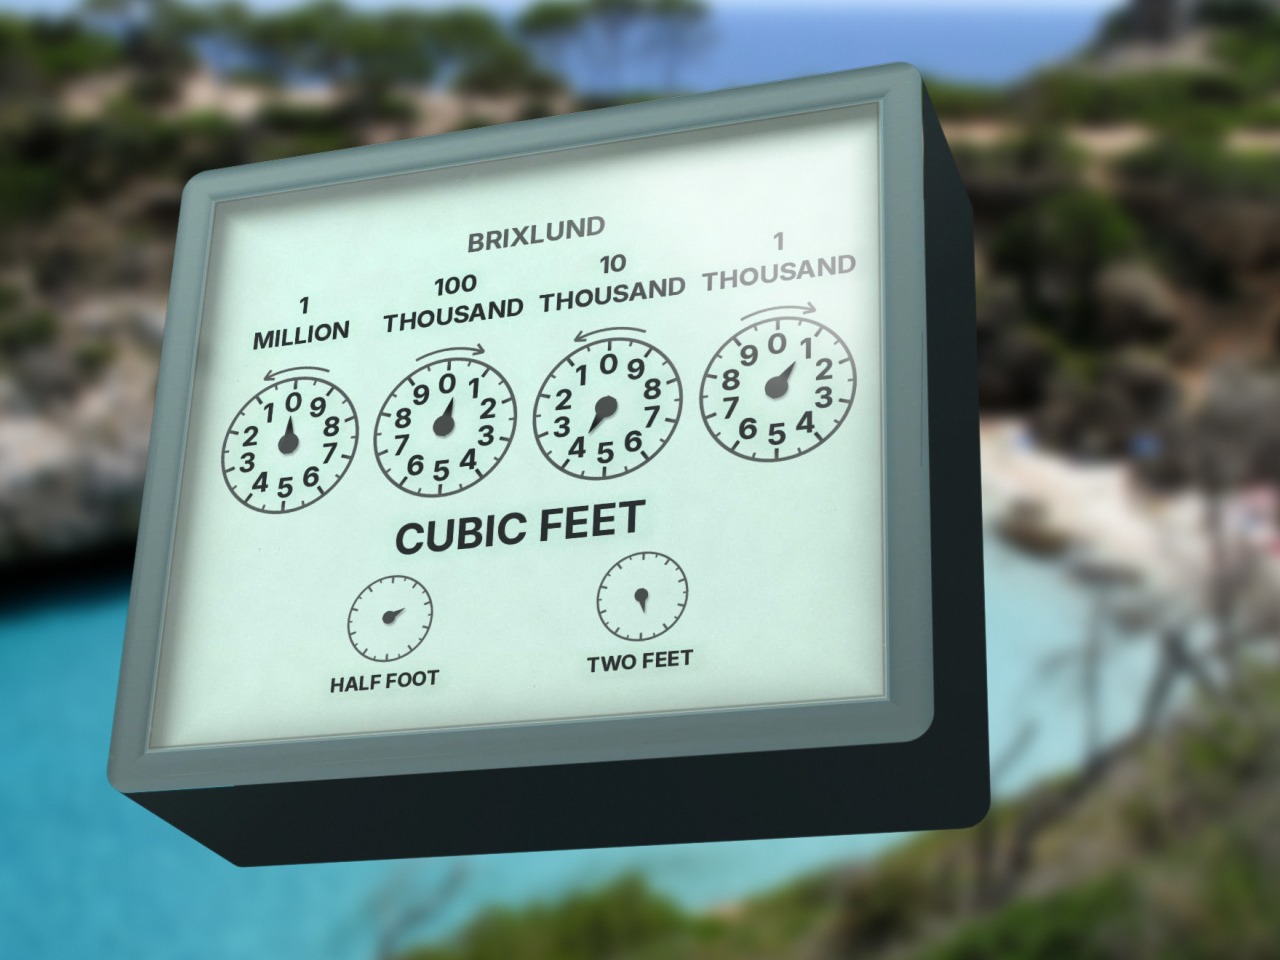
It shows 4100ft³
